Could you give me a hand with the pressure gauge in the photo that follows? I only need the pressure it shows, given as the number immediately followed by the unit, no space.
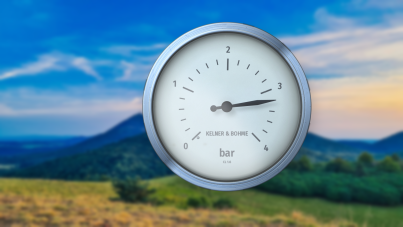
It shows 3.2bar
